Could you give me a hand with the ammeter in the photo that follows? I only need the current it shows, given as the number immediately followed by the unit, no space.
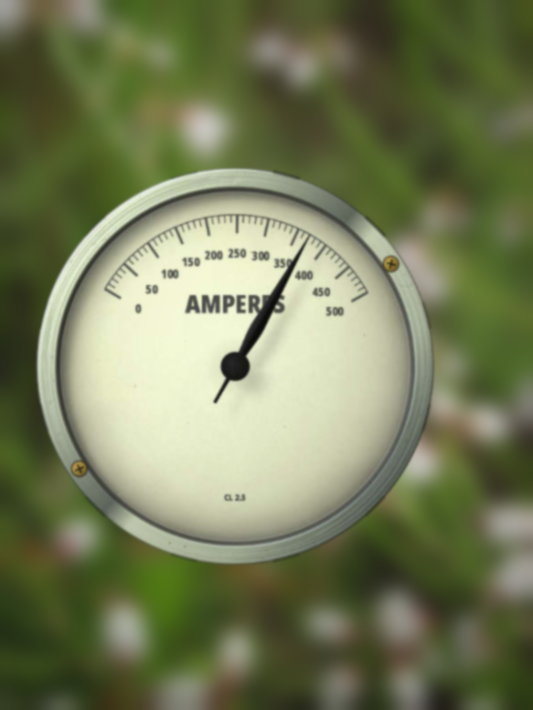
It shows 370A
